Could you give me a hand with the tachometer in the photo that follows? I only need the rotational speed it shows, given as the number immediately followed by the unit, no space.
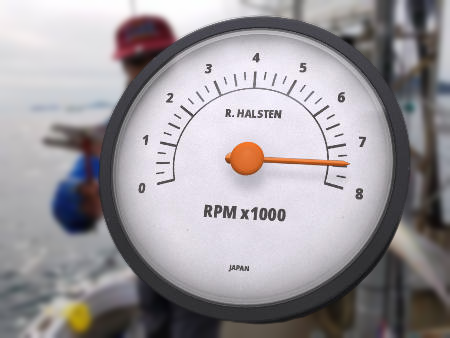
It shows 7500rpm
